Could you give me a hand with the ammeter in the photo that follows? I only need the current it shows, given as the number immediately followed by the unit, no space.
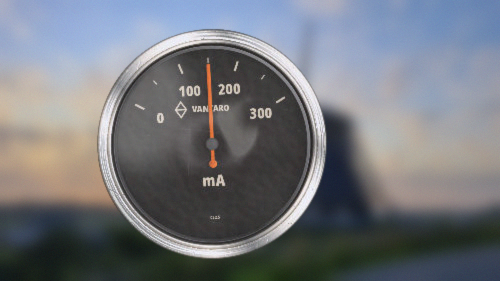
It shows 150mA
